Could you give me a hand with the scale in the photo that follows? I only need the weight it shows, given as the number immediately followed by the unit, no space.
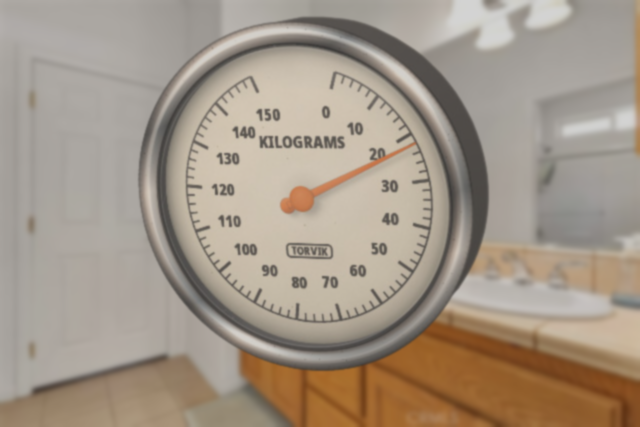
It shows 22kg
